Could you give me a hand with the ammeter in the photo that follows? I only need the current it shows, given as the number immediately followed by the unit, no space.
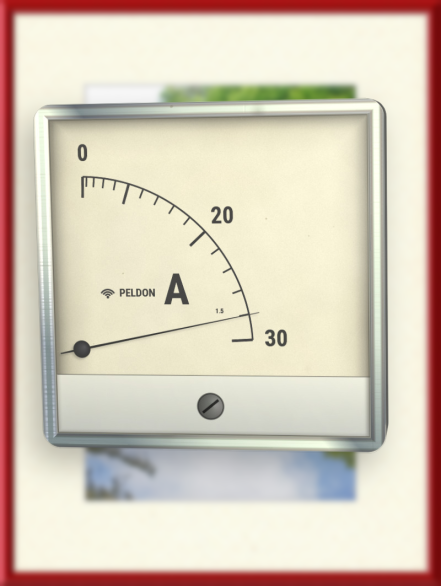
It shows 28A
